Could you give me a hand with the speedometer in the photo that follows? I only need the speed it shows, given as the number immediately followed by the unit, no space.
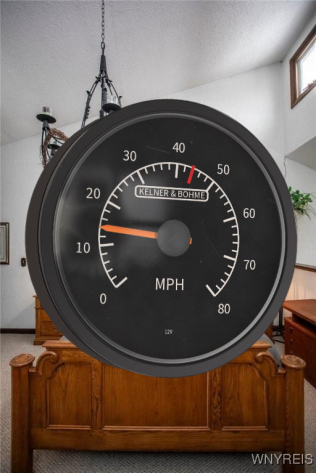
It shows 14mph
